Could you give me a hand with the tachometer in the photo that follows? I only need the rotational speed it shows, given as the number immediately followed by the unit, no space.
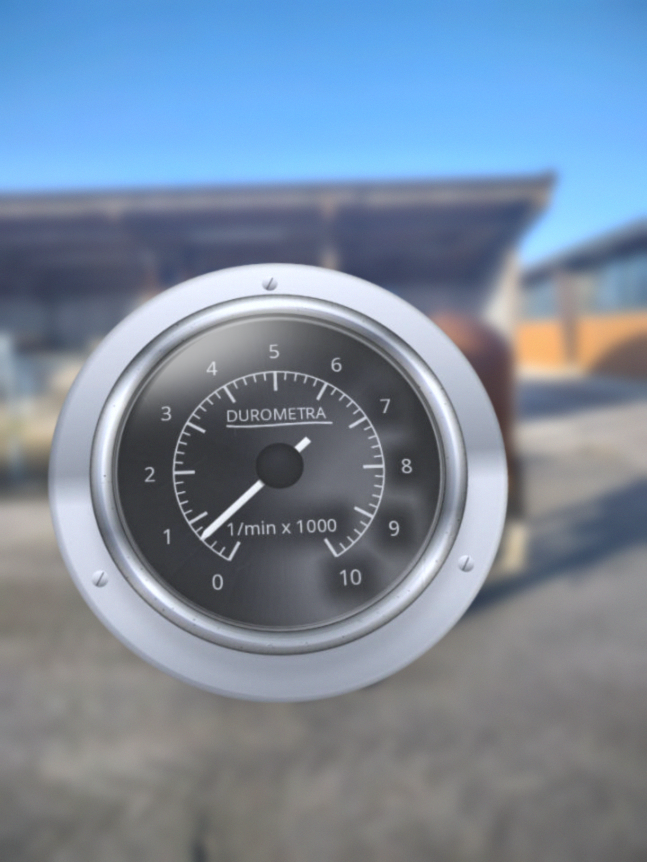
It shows 600rpm
